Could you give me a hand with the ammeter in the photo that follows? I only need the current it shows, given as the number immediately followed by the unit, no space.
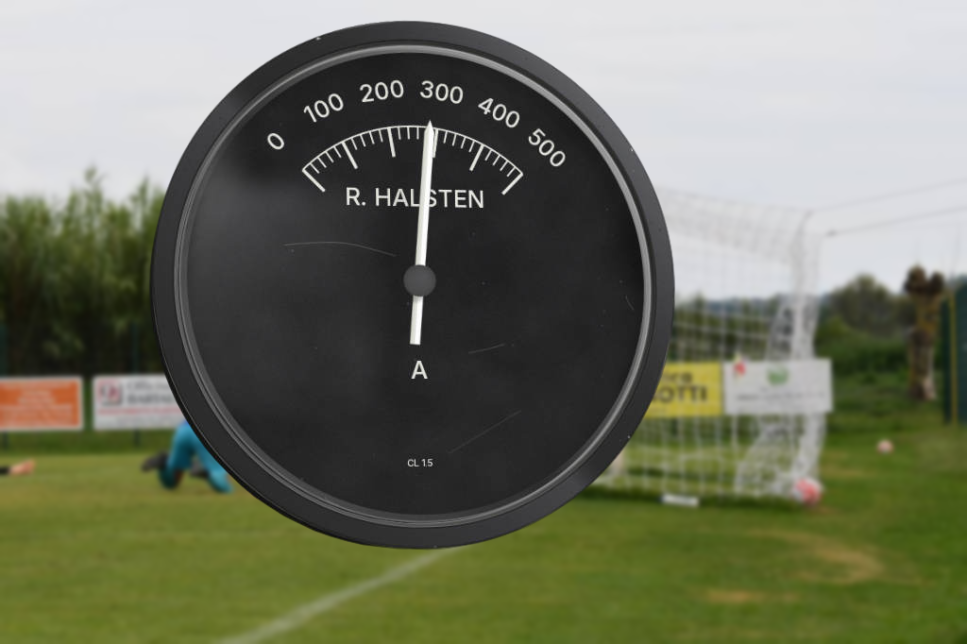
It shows 280A
